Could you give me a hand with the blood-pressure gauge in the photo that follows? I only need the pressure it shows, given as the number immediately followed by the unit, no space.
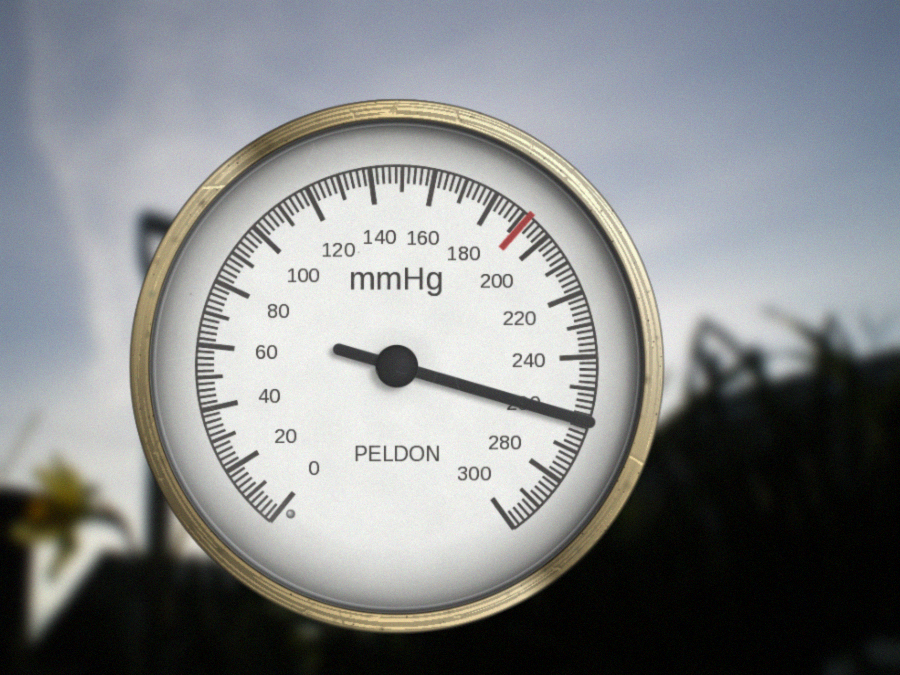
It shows 260mmHg
